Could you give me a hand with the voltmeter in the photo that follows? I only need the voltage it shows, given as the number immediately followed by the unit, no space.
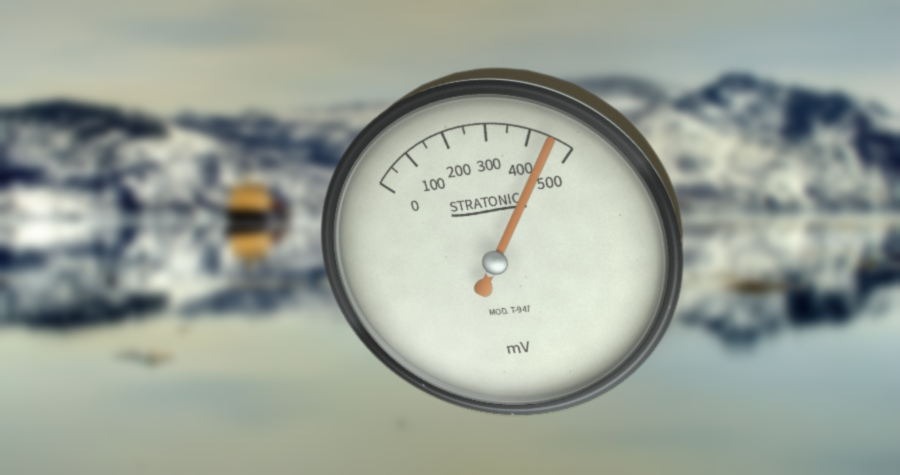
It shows 450mV
